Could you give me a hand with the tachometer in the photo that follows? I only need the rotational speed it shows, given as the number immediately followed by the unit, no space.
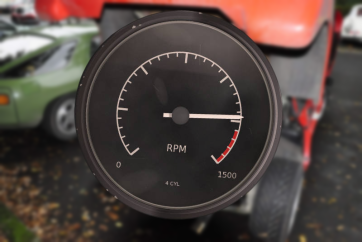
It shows 1225rpm
